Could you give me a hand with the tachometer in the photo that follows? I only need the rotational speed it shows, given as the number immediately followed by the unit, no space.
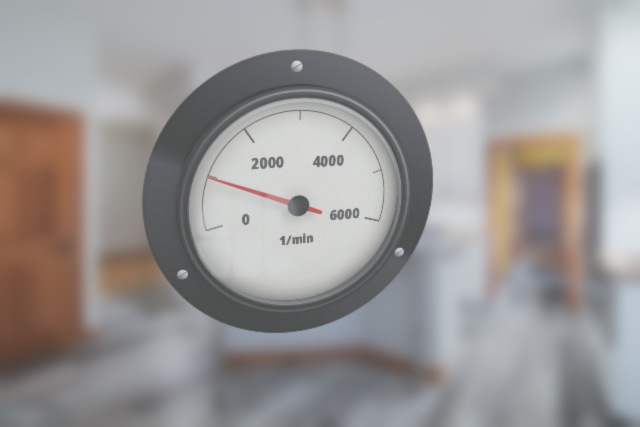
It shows 1000rpm
